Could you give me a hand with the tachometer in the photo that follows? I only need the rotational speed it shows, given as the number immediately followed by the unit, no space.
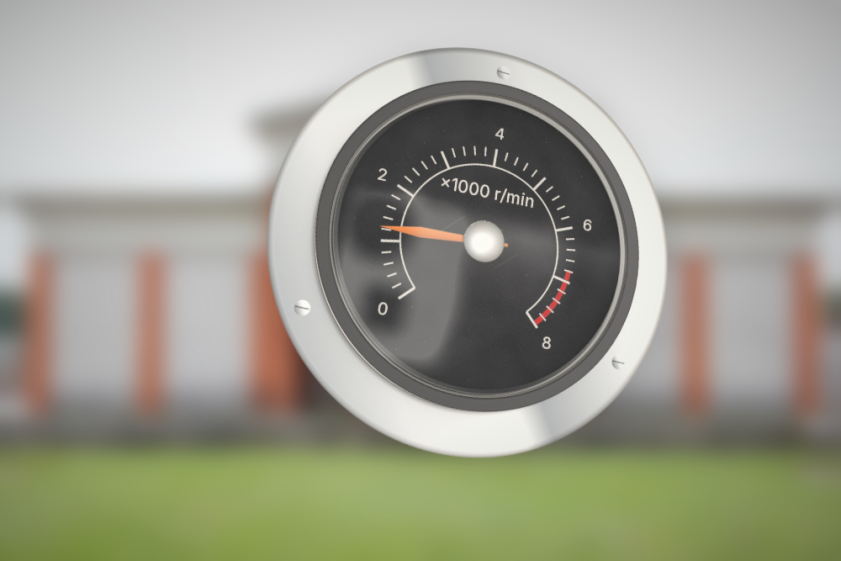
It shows 1200rpm
